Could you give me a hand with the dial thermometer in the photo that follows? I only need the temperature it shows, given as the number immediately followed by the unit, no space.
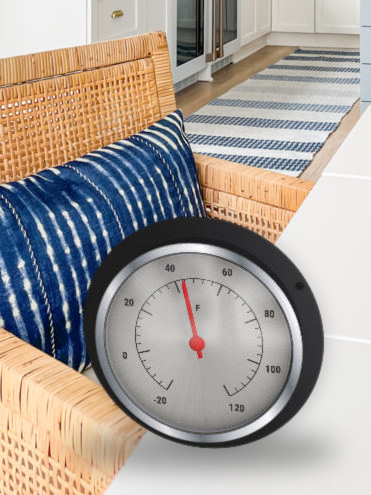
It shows 44°F
